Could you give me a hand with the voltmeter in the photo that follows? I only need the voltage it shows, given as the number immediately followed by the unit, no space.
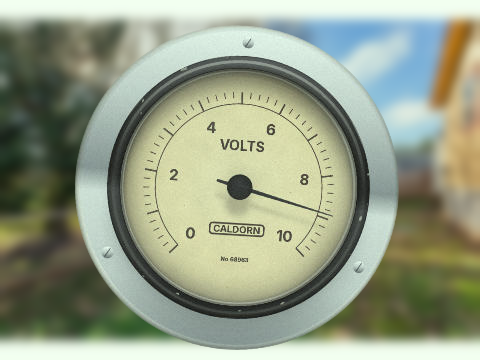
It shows 8.9V
